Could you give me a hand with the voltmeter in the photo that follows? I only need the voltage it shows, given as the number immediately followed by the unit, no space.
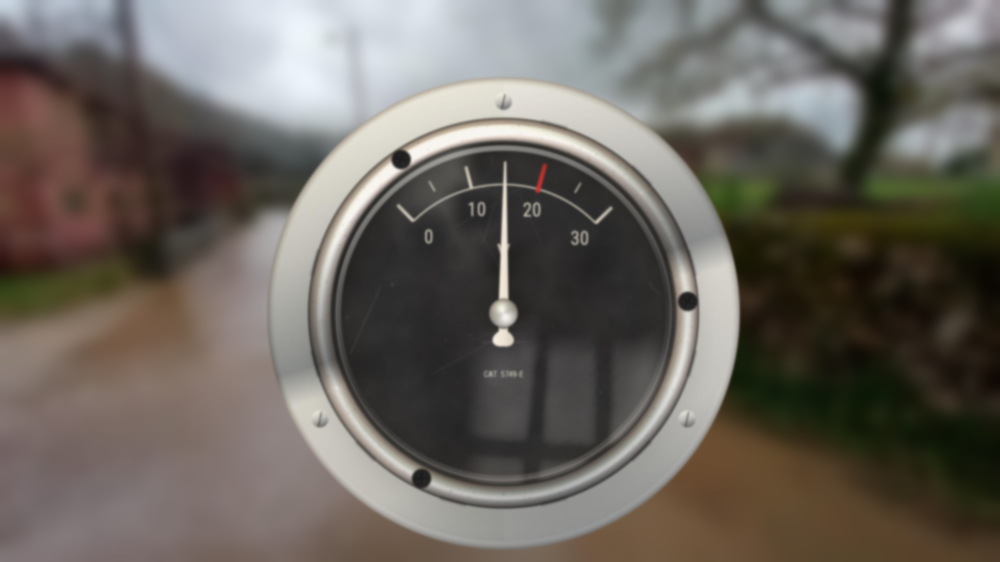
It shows 15V
